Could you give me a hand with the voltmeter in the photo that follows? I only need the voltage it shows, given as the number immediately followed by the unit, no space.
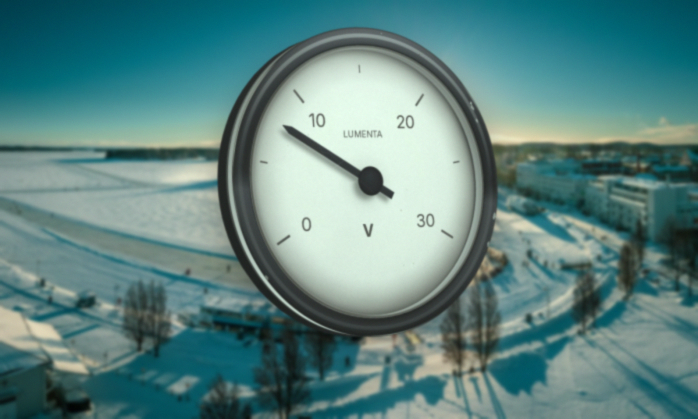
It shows 7.5V
